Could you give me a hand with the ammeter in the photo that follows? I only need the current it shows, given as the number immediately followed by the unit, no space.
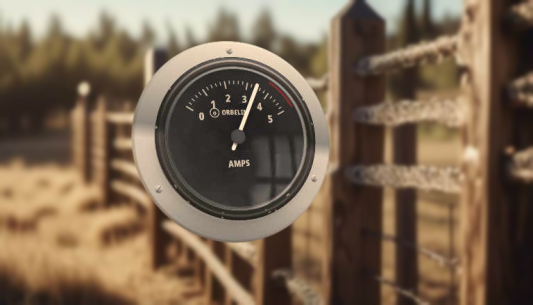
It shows 3.4A
